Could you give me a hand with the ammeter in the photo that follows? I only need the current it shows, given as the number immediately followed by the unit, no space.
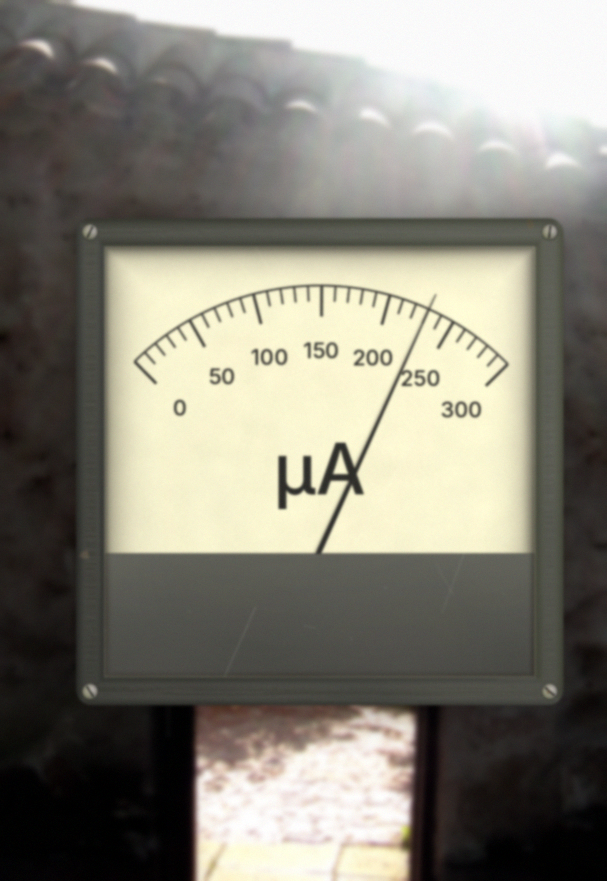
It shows 230µA
